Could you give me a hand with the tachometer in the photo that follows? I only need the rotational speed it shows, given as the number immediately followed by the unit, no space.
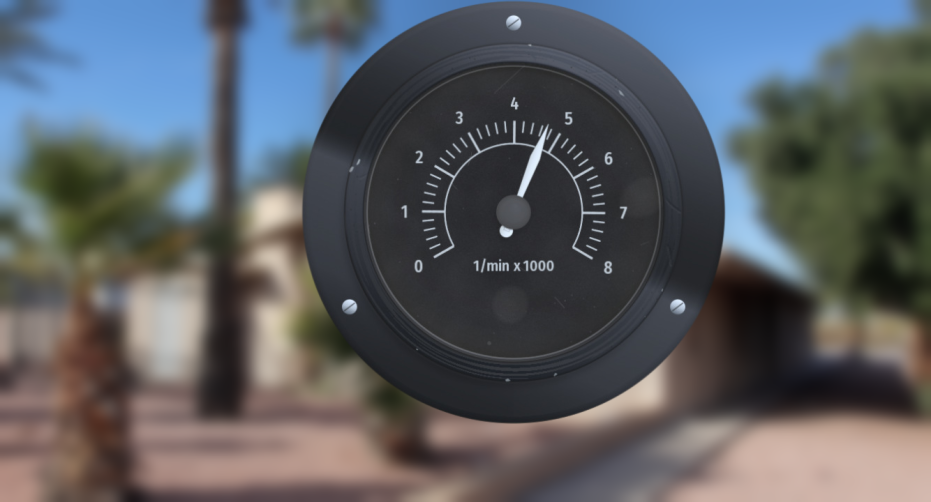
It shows 4700rpm
